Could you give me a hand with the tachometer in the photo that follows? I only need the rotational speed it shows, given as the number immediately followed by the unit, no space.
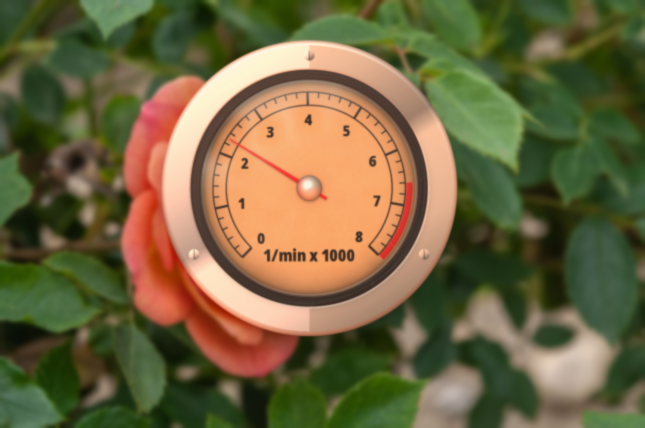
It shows 2300rpm
